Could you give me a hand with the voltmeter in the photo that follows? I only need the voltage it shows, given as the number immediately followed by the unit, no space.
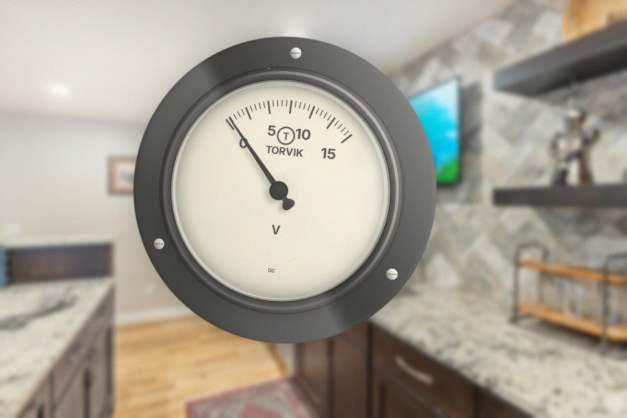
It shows 0.5V
